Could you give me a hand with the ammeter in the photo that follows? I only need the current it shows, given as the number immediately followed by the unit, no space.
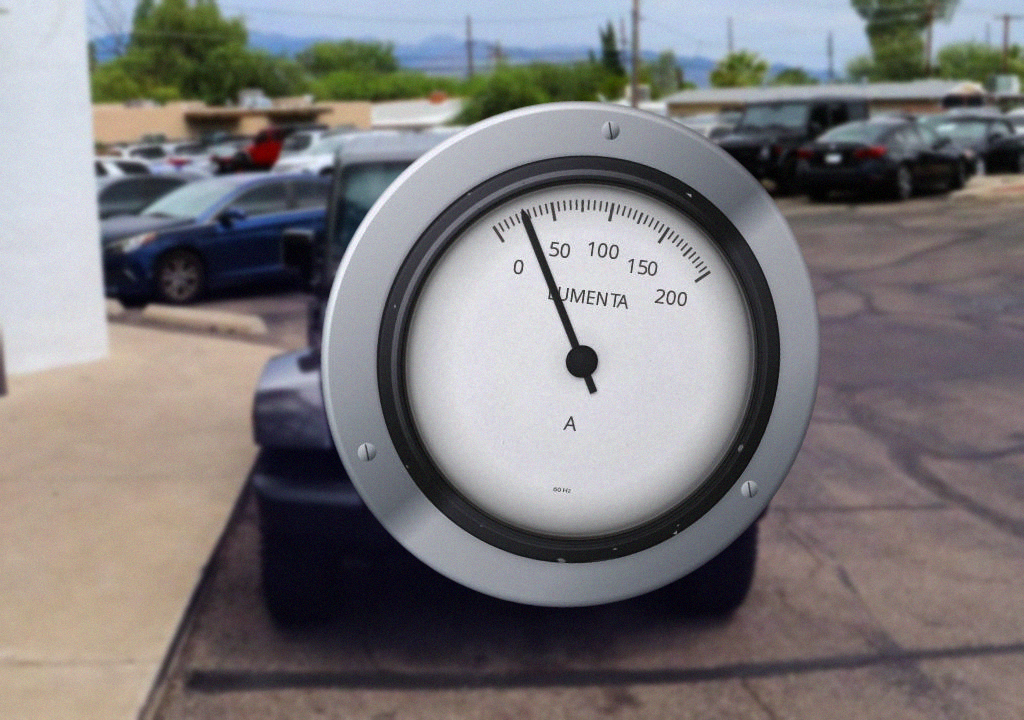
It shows 25A
